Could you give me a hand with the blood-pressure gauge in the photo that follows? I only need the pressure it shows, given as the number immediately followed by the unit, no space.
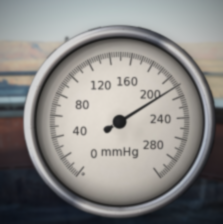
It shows 210mmHg
